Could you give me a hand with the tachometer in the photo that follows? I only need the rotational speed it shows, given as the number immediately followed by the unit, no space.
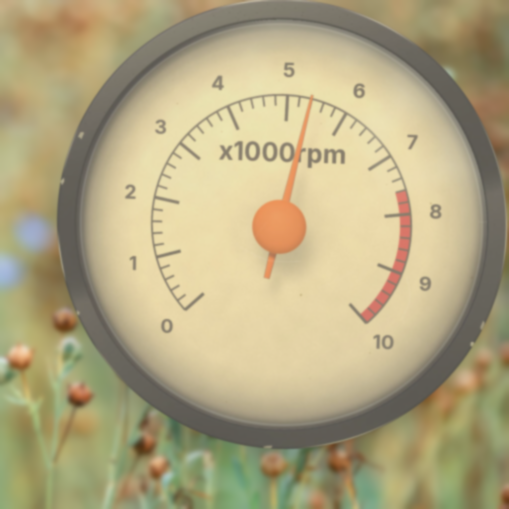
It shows 5400rpm
